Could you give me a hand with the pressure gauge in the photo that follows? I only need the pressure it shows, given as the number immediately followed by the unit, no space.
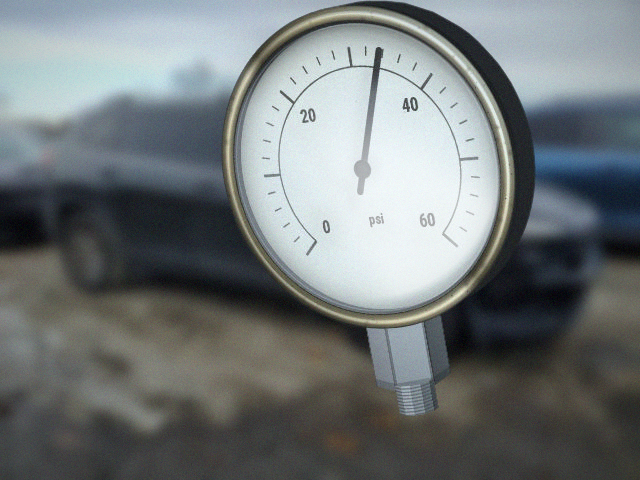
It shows 34psi
